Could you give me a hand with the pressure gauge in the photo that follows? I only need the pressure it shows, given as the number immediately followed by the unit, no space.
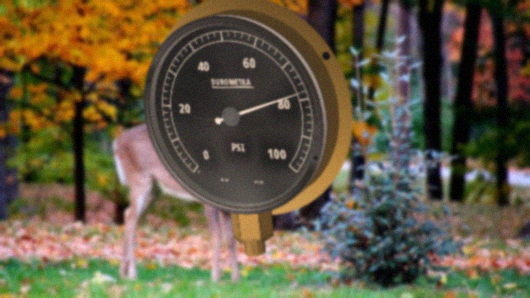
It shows 78psi
